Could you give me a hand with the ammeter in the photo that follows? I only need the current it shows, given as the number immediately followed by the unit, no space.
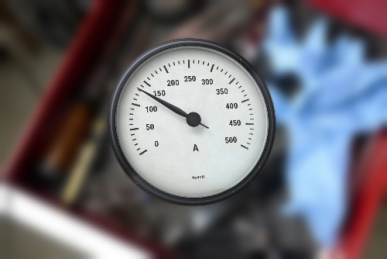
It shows 130A
